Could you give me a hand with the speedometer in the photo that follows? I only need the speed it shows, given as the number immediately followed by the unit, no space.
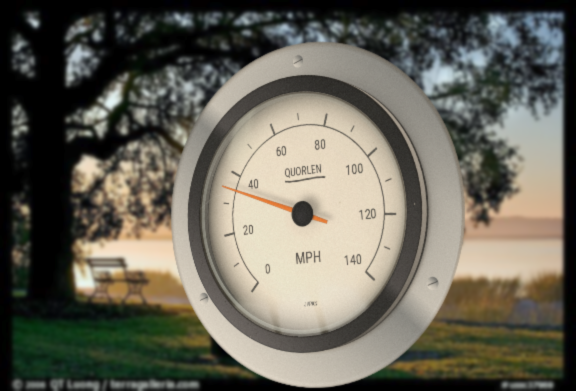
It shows 35mph
